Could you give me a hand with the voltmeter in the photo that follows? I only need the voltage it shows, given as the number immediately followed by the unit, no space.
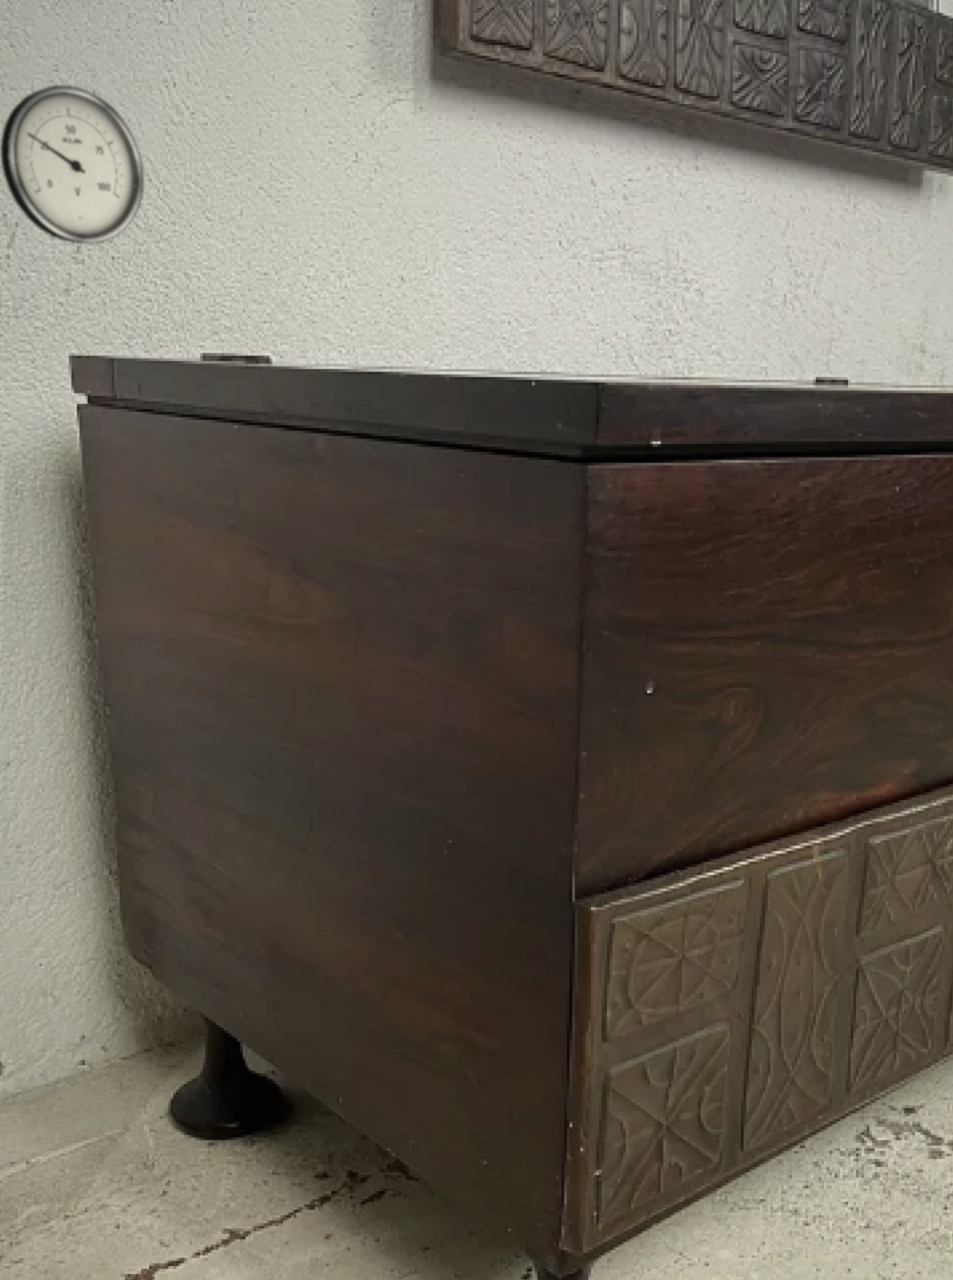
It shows 25V
